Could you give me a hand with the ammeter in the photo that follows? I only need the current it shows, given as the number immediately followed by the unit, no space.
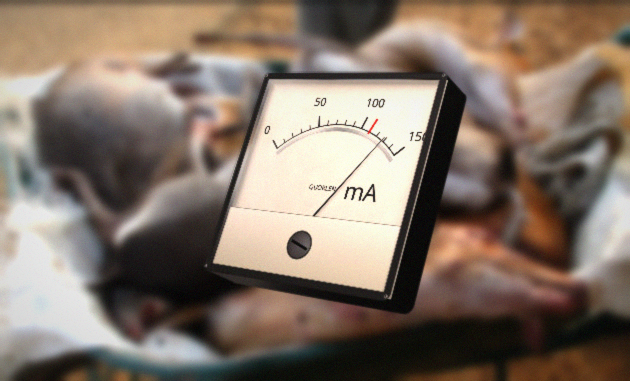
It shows 130mA
